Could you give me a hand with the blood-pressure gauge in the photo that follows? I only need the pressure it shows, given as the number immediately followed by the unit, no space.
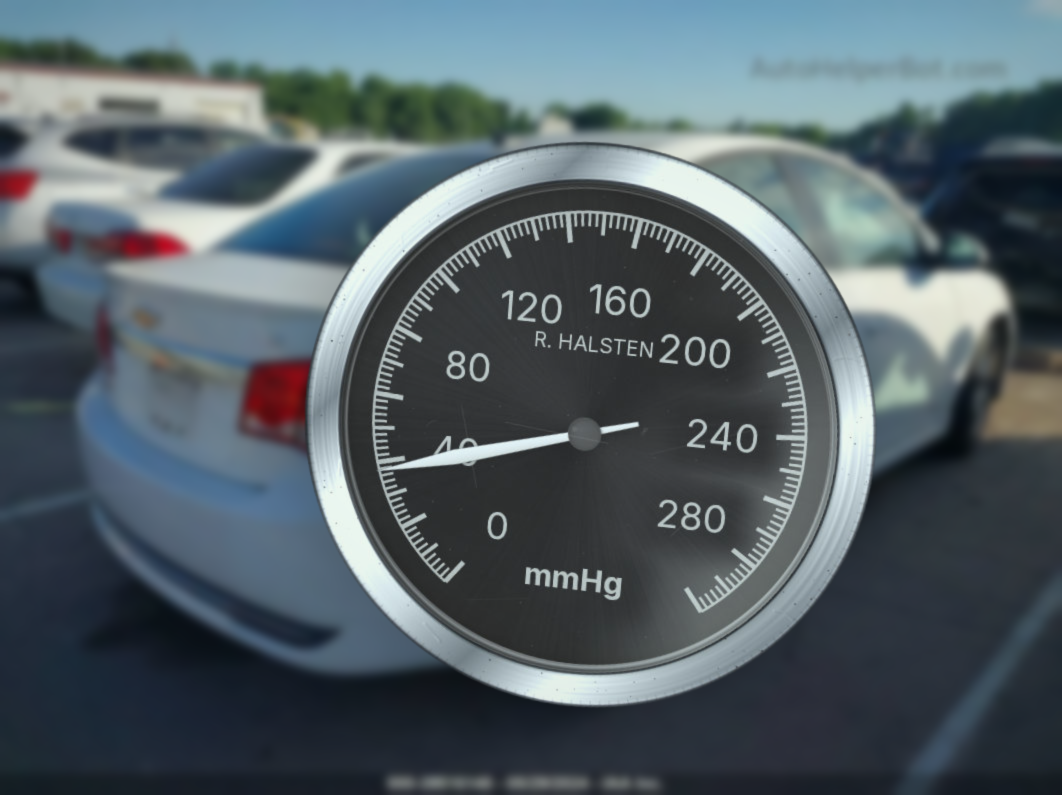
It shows 38mmHg
